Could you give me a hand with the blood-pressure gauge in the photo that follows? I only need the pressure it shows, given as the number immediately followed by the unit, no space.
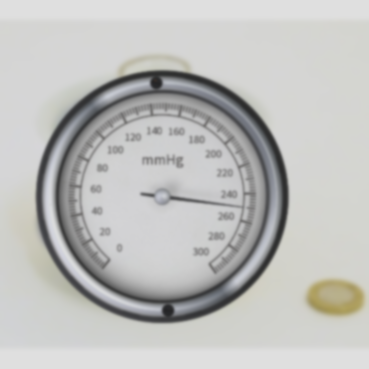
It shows 250mmHg
